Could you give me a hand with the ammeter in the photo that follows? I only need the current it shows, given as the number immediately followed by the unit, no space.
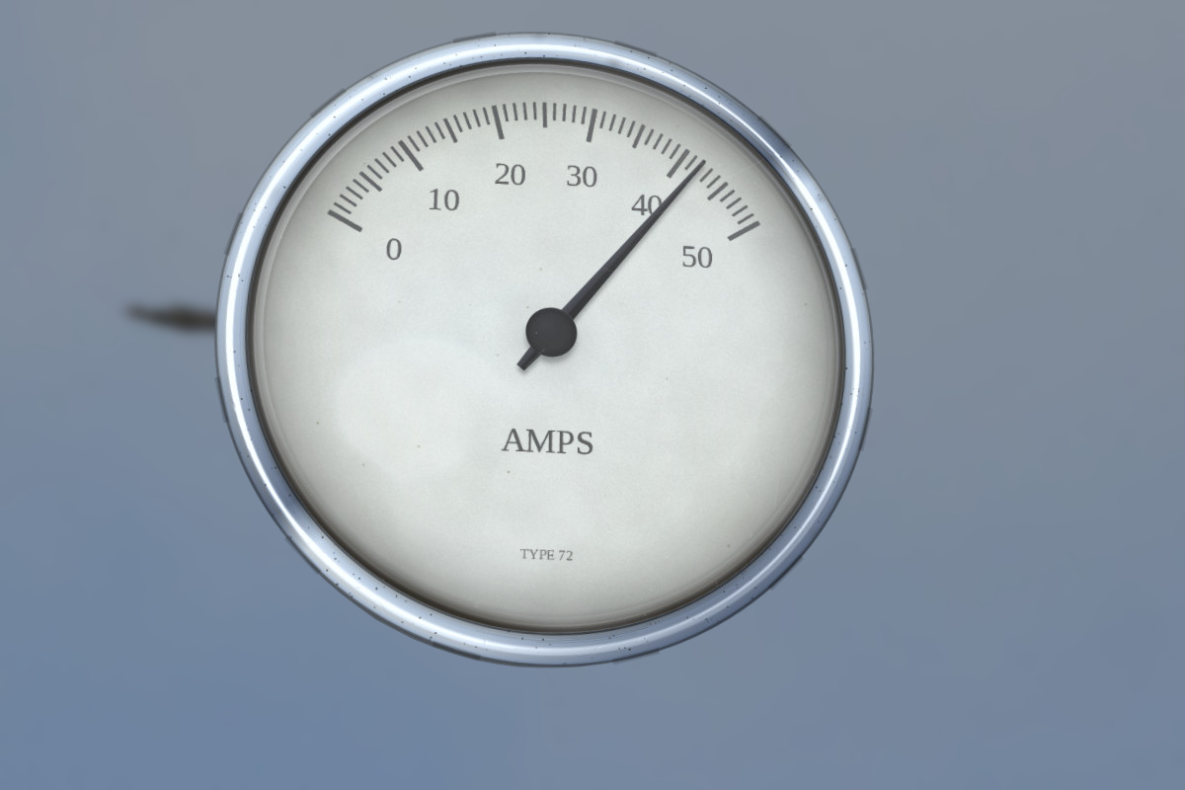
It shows 42A
